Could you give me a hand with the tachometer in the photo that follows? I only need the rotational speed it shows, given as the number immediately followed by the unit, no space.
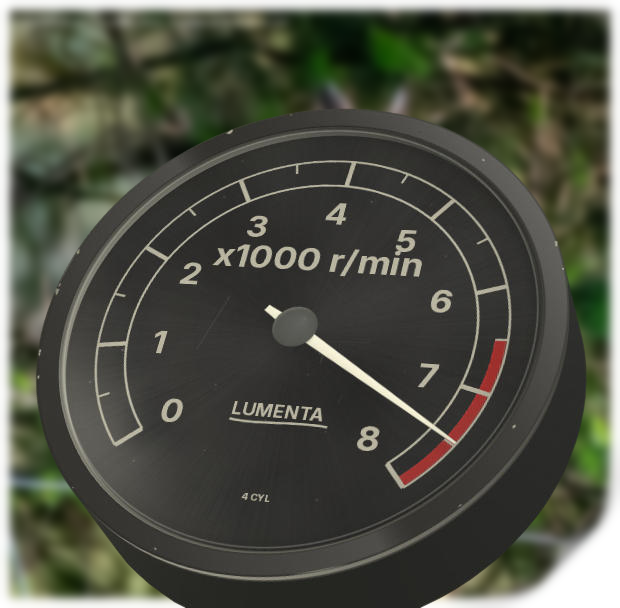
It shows 7500rpm
